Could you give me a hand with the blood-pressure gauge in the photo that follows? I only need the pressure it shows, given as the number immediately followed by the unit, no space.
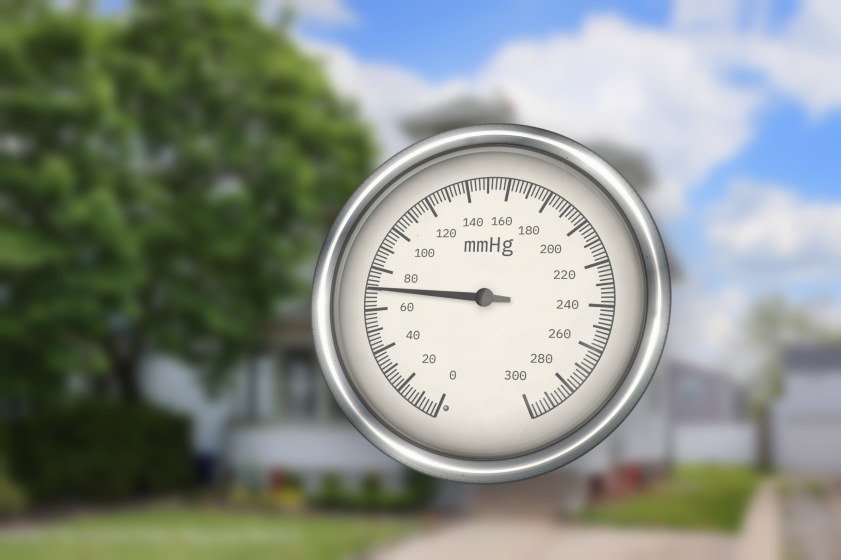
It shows 70mmHg
